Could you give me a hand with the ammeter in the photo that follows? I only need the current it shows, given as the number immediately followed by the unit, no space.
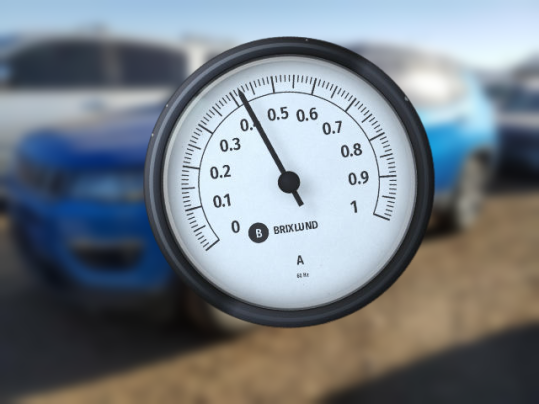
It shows 0.42A
